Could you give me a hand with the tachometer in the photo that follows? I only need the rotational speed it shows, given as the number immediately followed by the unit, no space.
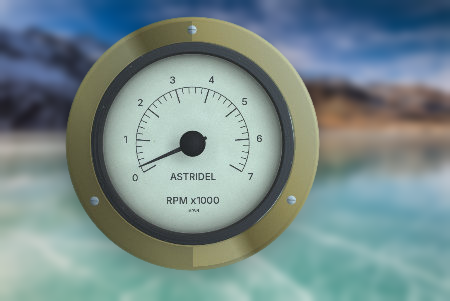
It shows 200rpm
